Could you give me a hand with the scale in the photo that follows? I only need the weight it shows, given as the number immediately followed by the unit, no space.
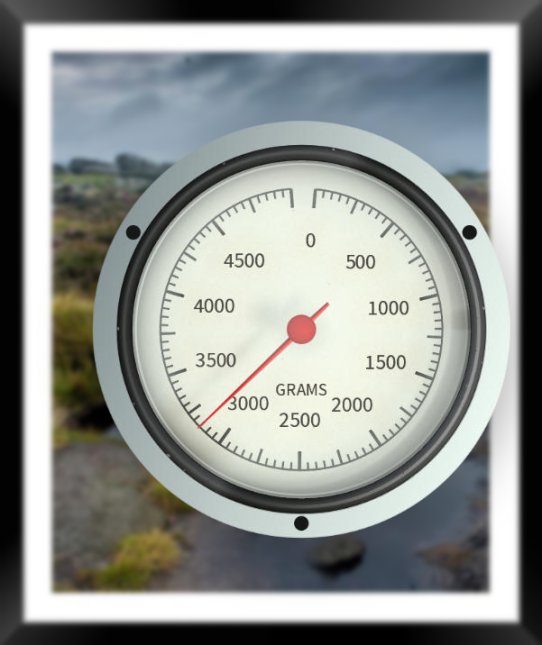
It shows 3150g
